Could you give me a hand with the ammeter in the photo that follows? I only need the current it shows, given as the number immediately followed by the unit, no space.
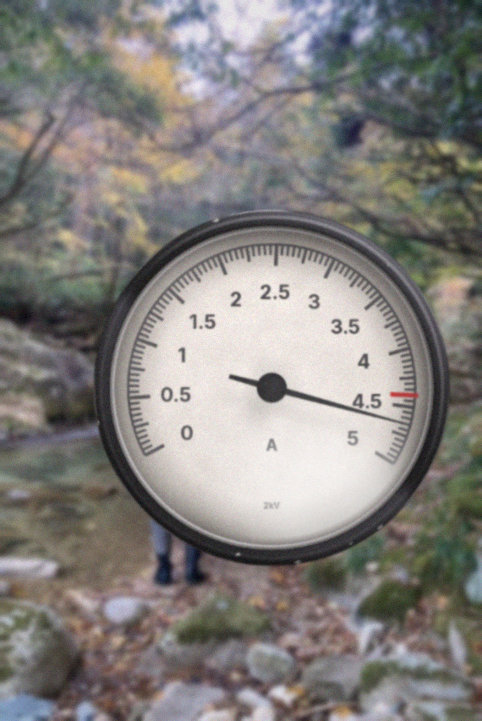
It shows 4.65A
